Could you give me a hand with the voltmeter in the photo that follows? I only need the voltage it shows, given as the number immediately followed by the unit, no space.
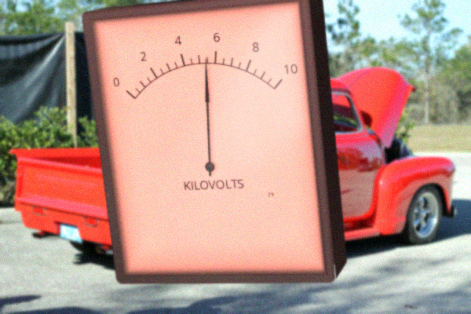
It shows 5.5kV
